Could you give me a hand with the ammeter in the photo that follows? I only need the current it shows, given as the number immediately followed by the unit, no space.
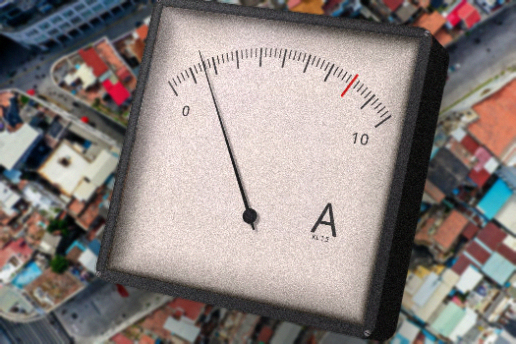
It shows 1.6A
